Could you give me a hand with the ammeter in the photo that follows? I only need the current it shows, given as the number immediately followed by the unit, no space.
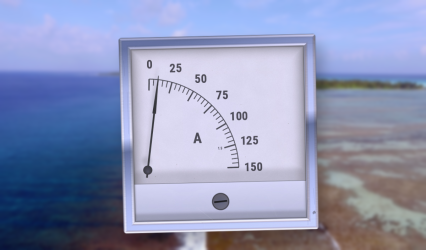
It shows 10A
